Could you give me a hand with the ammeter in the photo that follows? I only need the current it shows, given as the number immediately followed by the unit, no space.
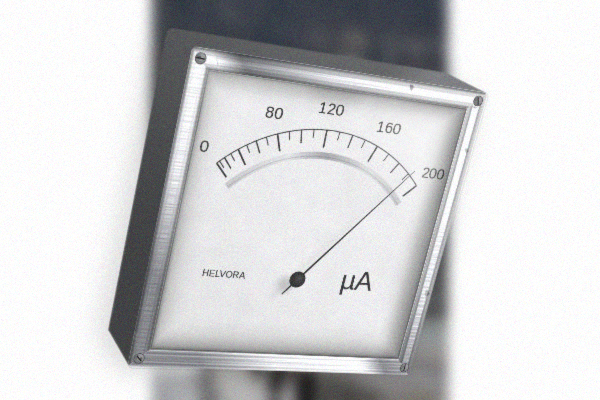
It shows 190µA
